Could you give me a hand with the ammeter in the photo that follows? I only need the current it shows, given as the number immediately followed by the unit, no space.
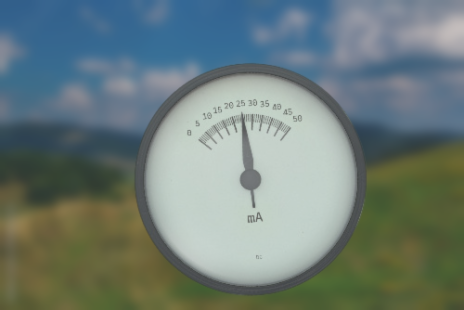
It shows 25mA
